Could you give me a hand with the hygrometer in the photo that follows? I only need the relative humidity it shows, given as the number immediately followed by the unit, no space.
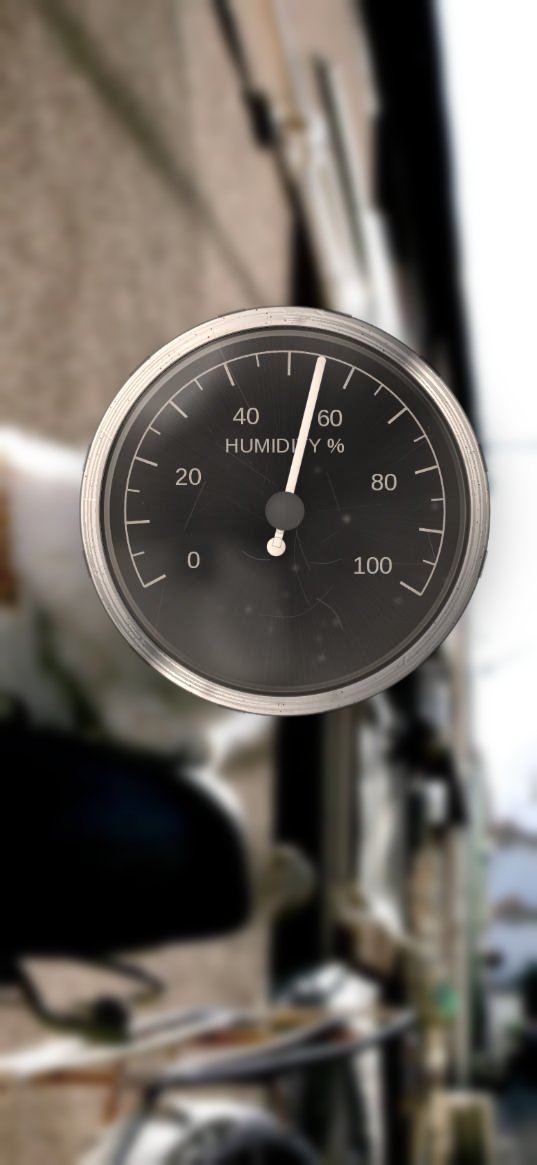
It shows 55%
